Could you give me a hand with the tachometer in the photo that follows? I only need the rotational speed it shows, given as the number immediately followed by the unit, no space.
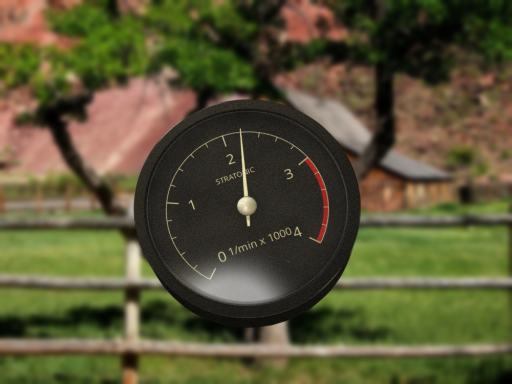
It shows 2200rpm
